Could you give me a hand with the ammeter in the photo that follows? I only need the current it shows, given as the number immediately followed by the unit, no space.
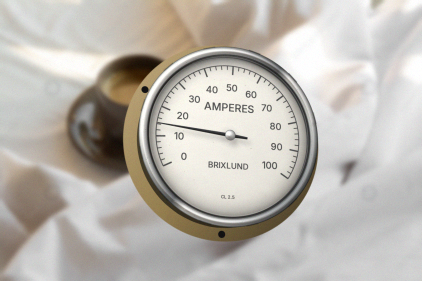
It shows 14A
